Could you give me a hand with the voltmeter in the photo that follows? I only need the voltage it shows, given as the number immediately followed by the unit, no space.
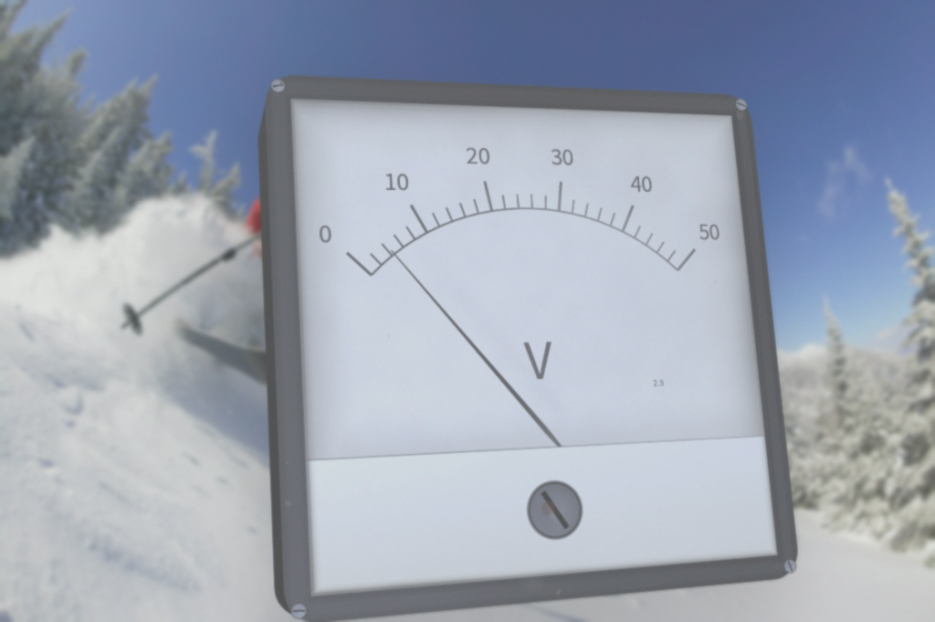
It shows 4V
